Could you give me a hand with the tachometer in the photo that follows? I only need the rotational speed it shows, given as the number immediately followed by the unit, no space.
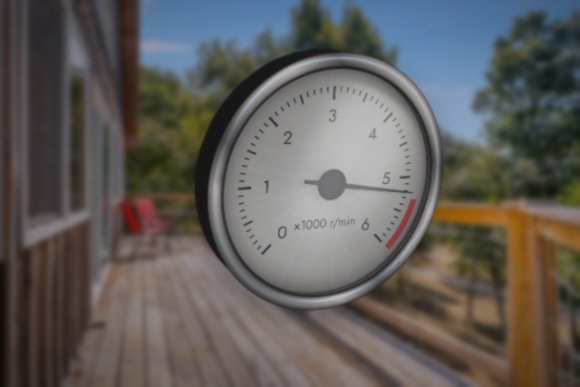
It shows 5200rpm
